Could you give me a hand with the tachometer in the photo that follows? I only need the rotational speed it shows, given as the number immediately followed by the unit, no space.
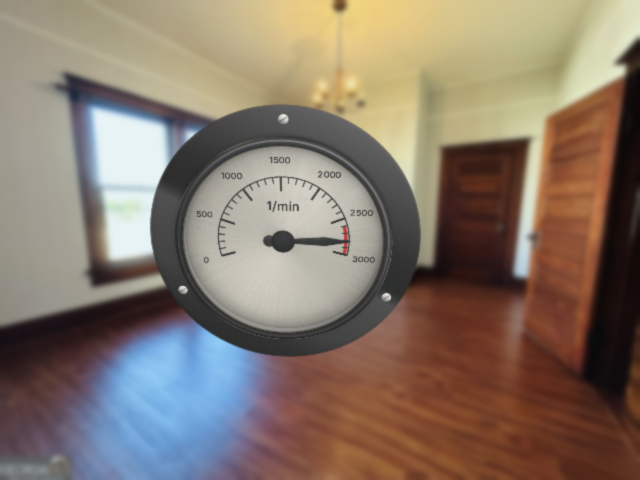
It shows 2800rpm
